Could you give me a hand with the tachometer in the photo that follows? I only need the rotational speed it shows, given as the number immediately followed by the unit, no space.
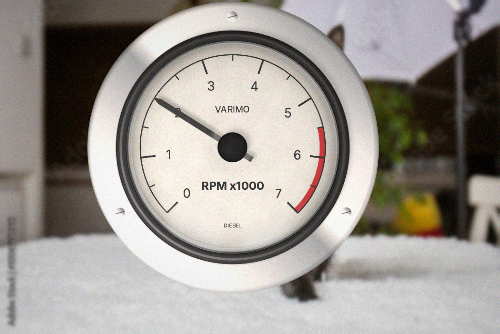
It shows 2000rpm
